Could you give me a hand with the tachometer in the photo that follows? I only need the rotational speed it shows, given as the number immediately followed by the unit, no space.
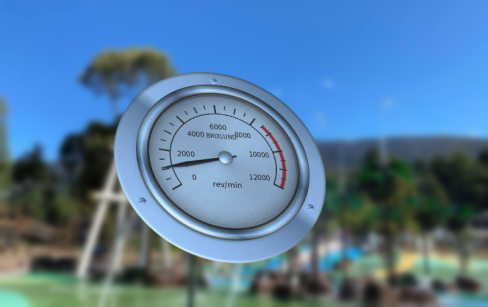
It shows 1000rpm
